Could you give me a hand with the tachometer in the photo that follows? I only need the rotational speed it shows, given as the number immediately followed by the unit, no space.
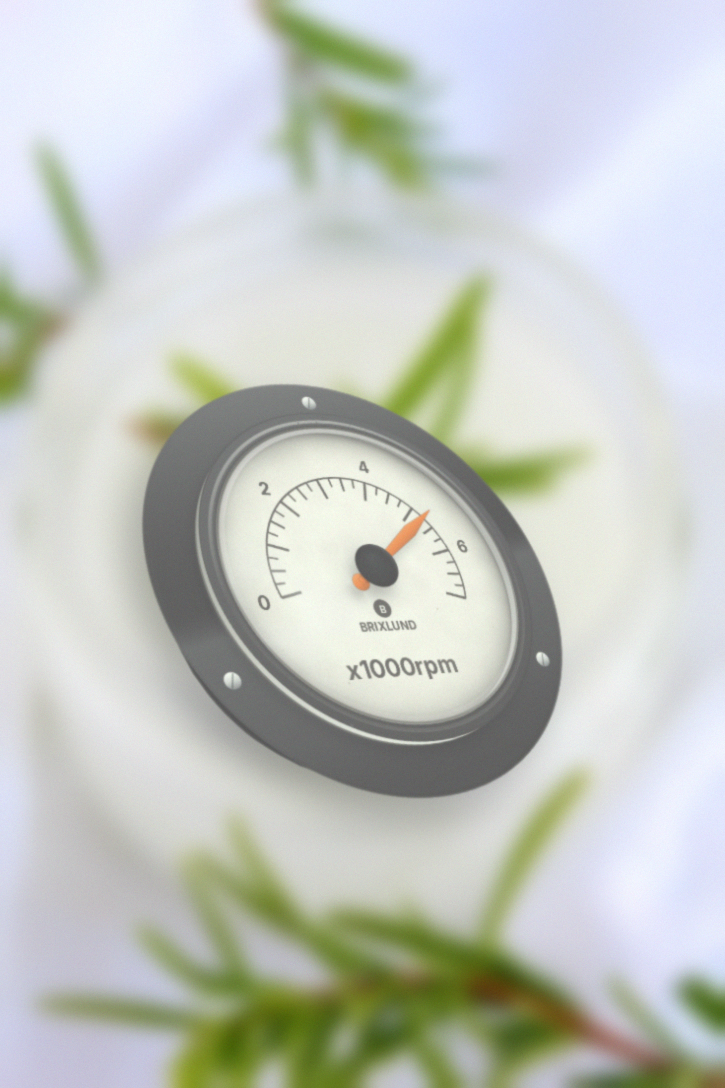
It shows 5250rpm
